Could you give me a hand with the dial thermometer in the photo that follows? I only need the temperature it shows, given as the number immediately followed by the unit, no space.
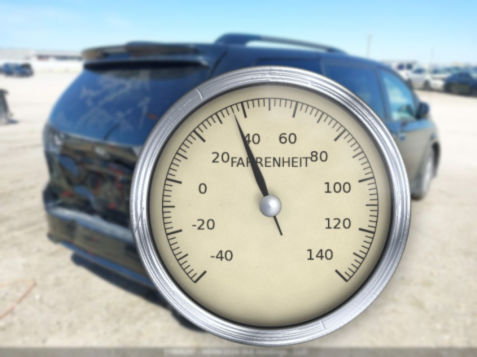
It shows 36°F
